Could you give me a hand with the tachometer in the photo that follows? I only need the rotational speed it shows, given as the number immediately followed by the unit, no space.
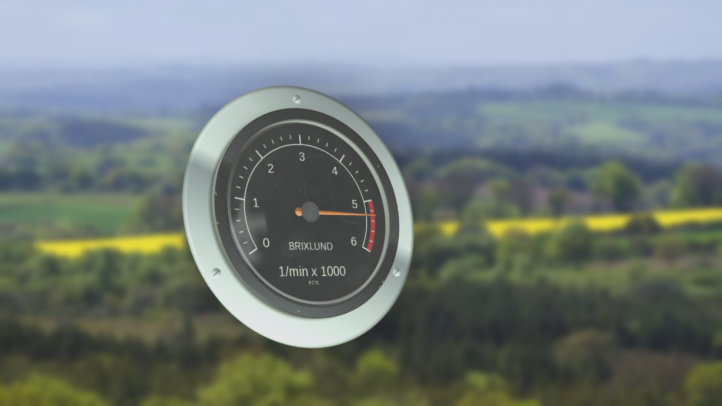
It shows 5300rpm
